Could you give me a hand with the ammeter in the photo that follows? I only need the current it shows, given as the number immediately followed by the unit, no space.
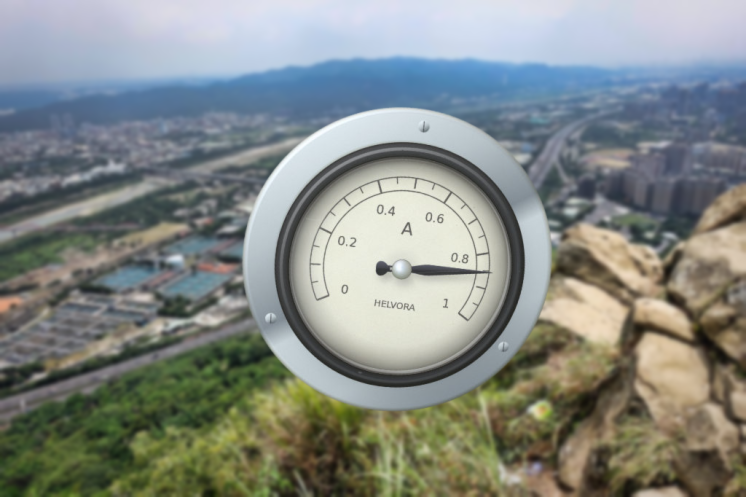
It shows 0.85A
